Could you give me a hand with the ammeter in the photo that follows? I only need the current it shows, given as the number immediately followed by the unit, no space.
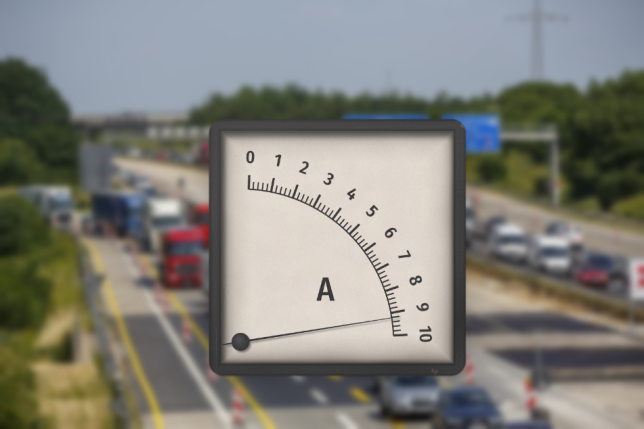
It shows 9.2A
